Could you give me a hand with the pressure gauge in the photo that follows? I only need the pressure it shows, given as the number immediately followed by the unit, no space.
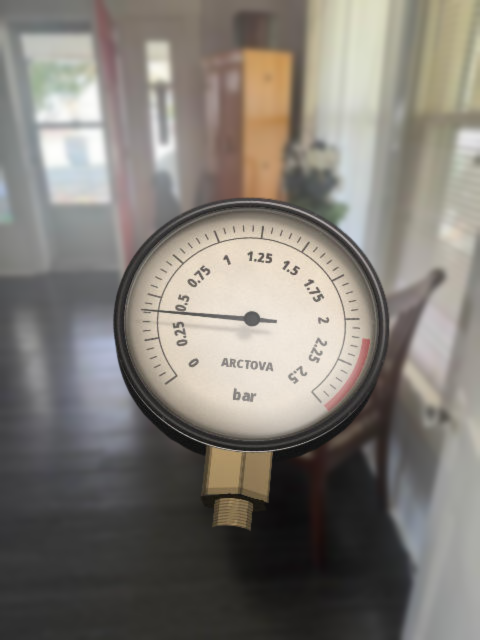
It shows 0.4bar
